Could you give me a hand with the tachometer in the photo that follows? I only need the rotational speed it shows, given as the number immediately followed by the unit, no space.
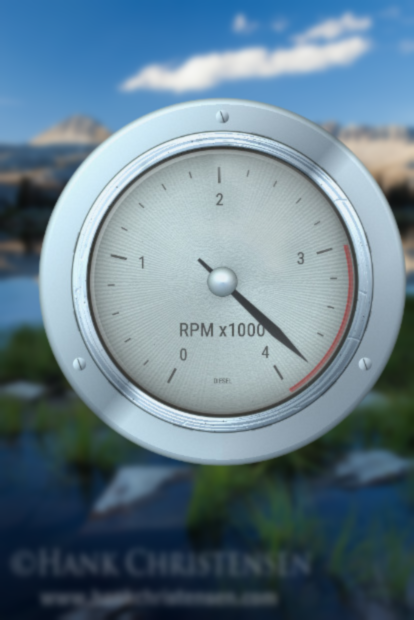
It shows 3800rpm
